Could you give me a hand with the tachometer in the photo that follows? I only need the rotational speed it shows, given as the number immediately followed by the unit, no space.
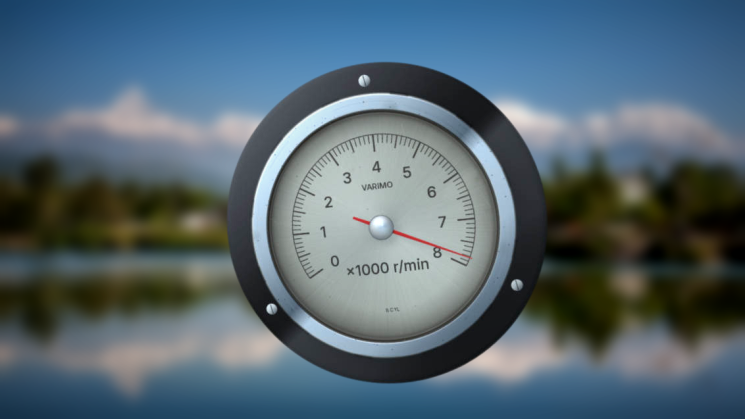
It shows 7800rpm
